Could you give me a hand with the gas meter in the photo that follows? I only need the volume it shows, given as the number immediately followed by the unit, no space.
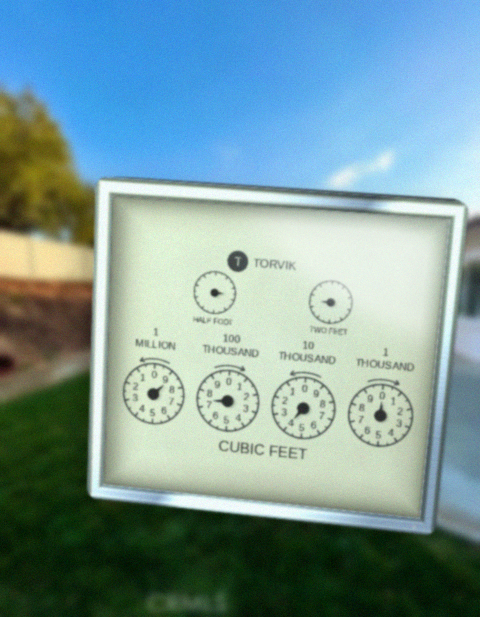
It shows 874000ft³
